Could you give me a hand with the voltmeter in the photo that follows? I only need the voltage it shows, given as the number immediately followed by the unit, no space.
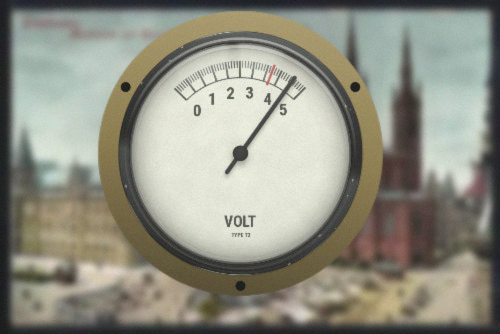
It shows 4.5V
